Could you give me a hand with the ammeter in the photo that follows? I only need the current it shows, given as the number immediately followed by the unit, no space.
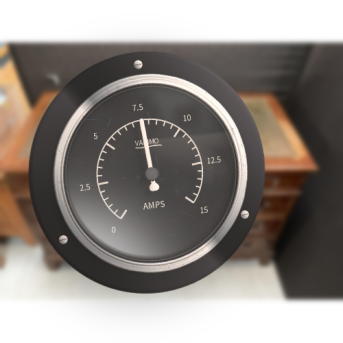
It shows 7.5A
